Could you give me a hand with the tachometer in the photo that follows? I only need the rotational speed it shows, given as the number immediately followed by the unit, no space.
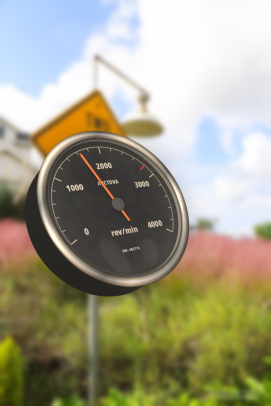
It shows 1600rpm
